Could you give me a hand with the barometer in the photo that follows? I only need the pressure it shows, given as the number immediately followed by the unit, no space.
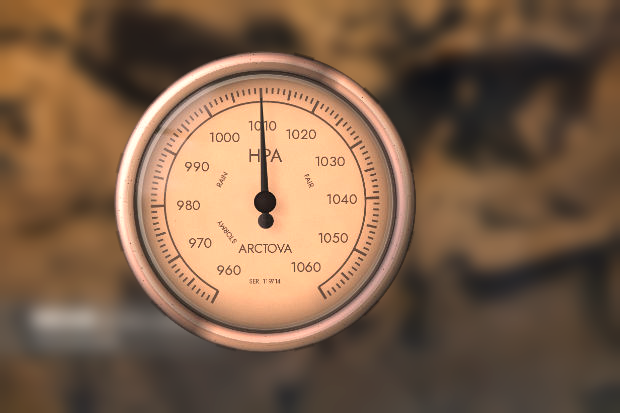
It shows 1010hPa
